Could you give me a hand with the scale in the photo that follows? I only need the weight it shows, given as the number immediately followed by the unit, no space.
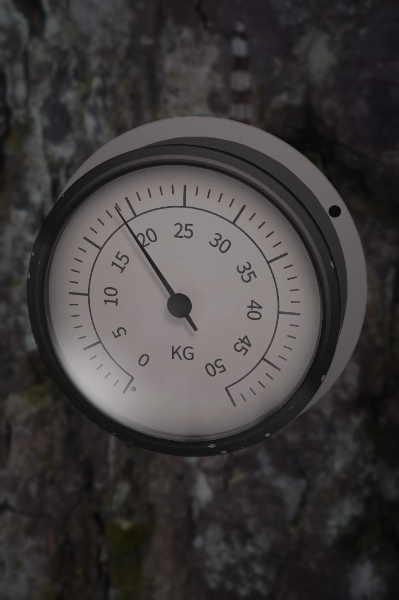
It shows 19kg
